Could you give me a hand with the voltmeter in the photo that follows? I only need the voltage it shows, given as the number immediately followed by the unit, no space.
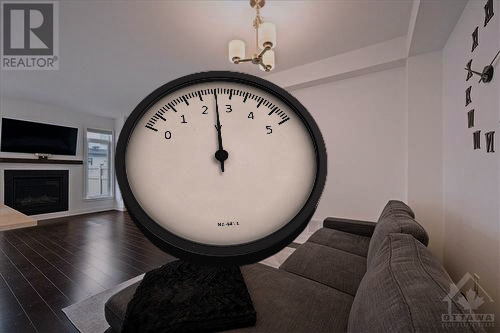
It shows 2.5V
